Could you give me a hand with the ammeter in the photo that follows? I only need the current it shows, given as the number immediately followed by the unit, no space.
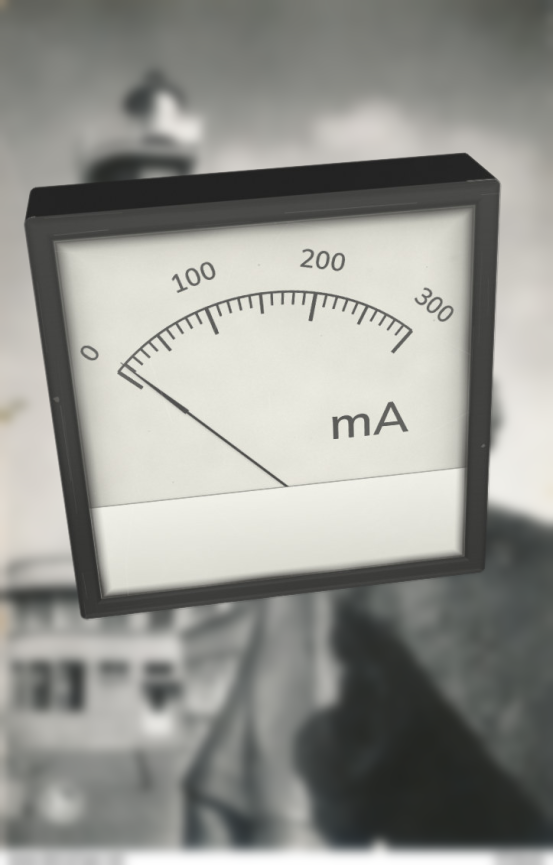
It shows 10mA
